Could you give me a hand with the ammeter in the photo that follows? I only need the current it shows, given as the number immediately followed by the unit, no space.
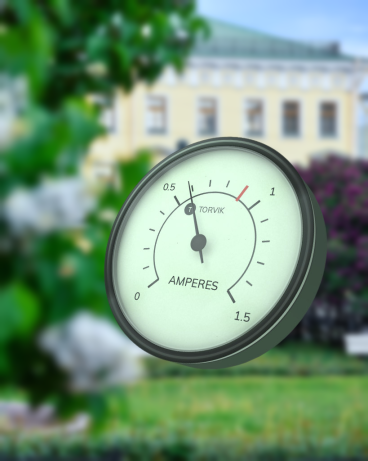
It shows 0.6A
